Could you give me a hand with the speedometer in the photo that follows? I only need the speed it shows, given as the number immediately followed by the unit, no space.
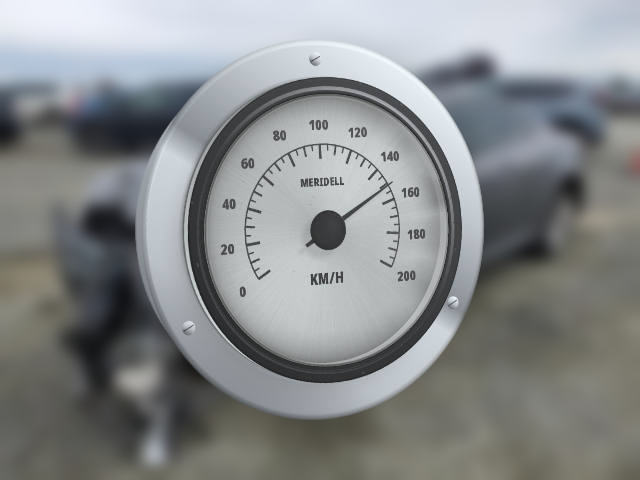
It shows 150km/h
